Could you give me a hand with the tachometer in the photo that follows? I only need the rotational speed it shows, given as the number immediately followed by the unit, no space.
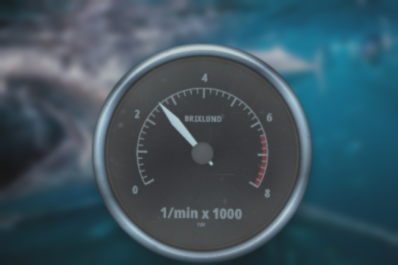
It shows 2600rpm
